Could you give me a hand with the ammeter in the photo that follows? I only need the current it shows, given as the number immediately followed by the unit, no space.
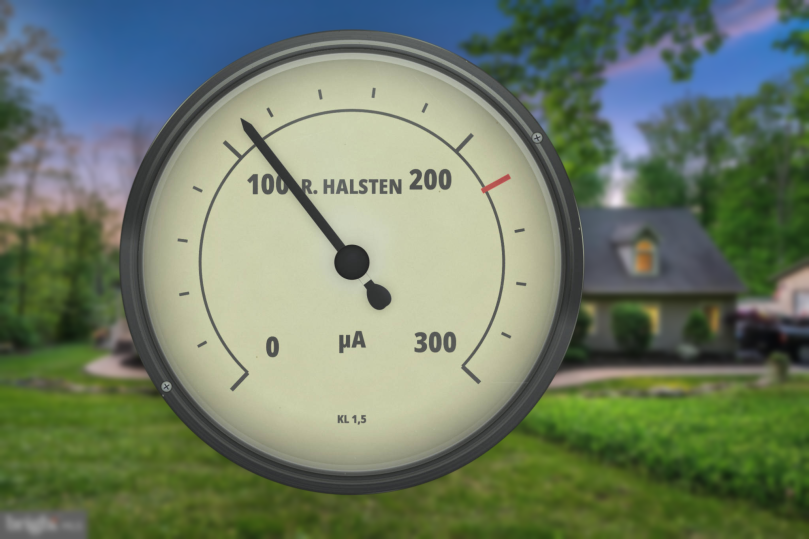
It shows 110µA
